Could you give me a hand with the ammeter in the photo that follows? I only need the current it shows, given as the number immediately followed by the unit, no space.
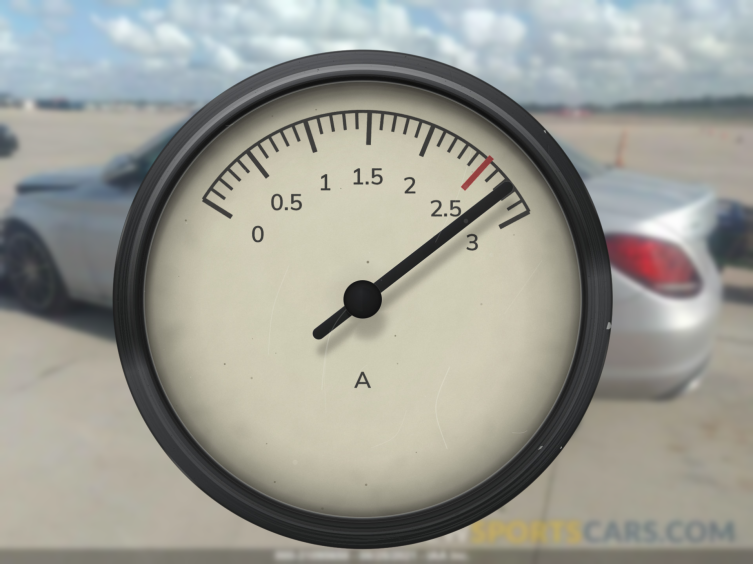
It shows 2.75A
